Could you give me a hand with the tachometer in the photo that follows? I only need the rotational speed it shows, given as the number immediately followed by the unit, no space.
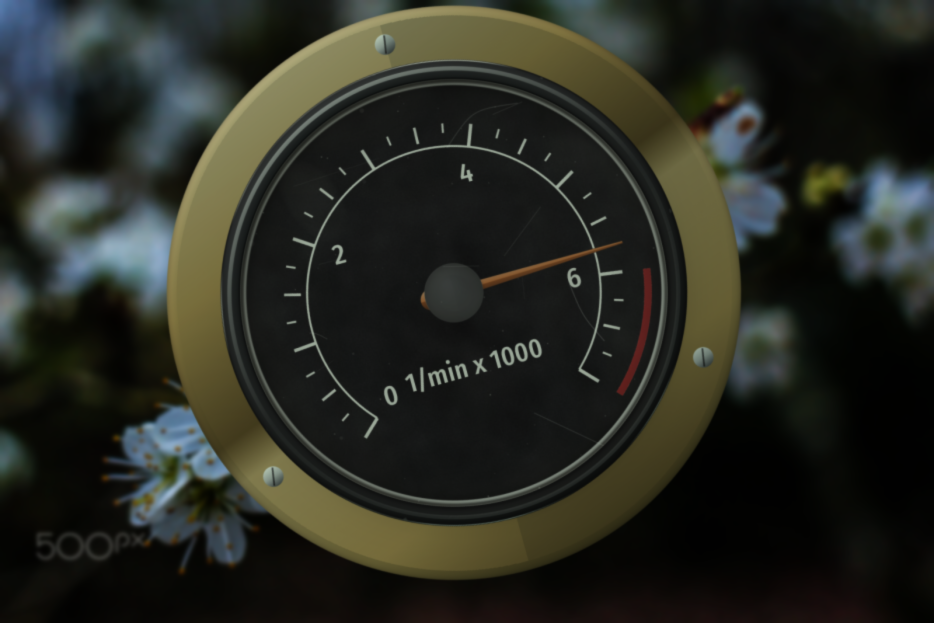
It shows 5750rpm
